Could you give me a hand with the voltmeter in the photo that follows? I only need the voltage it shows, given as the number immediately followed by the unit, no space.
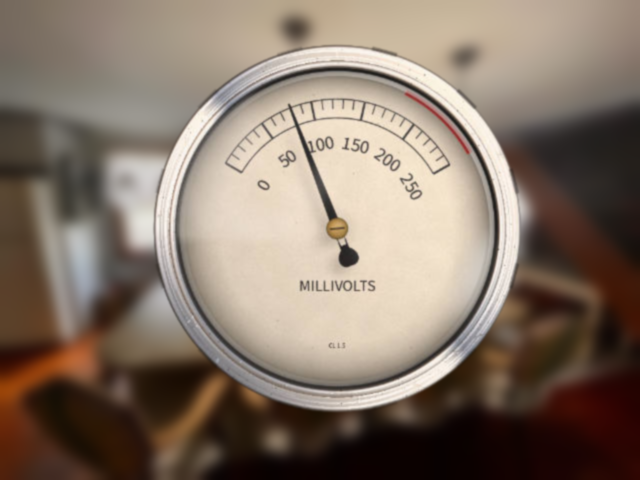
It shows 80mV
